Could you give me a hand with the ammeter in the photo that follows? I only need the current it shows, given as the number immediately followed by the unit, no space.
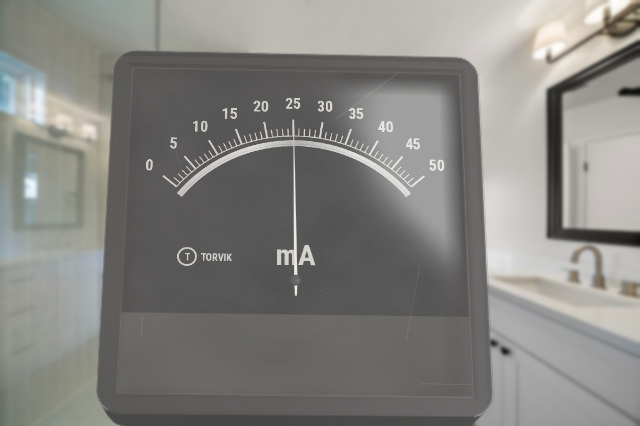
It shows 25mA
